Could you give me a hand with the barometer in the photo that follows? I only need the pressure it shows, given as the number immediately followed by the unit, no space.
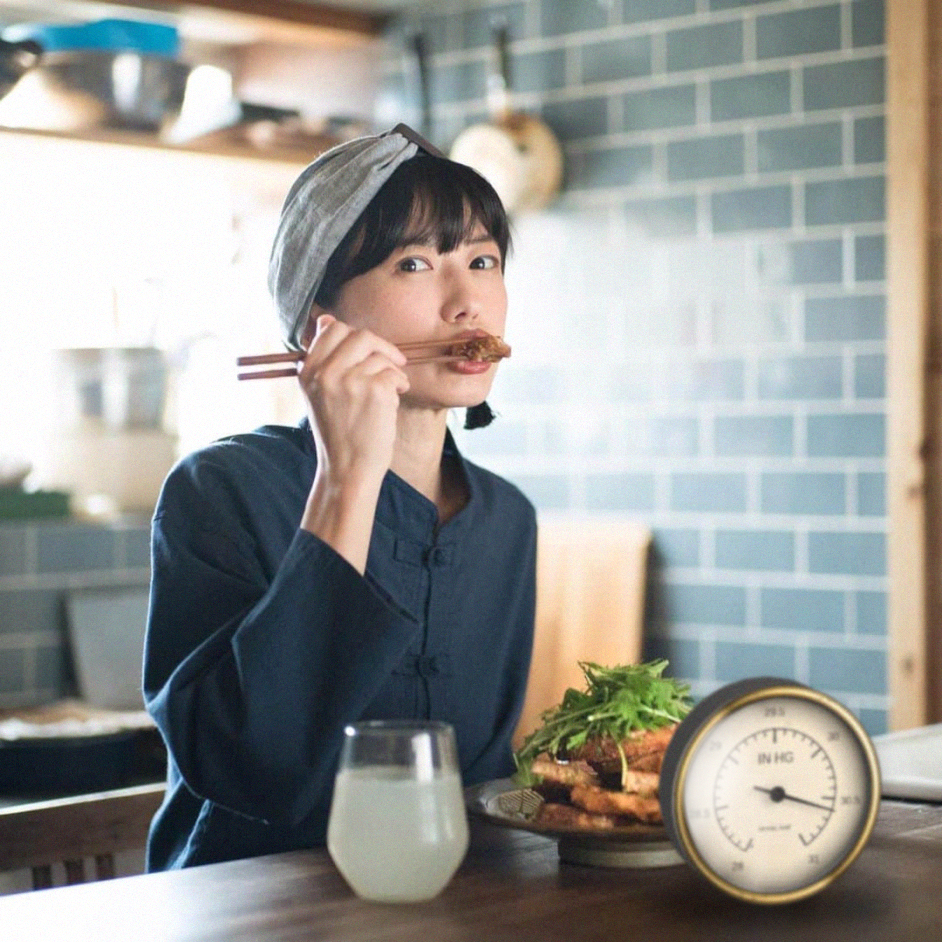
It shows 30.6inHg
